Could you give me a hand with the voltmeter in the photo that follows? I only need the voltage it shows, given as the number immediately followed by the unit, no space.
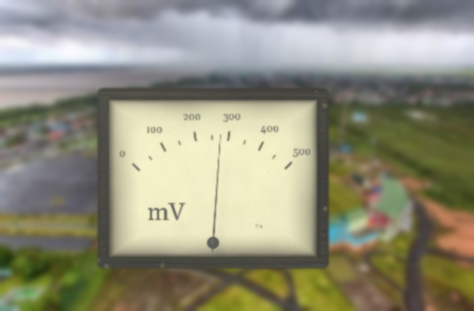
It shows 275mV
